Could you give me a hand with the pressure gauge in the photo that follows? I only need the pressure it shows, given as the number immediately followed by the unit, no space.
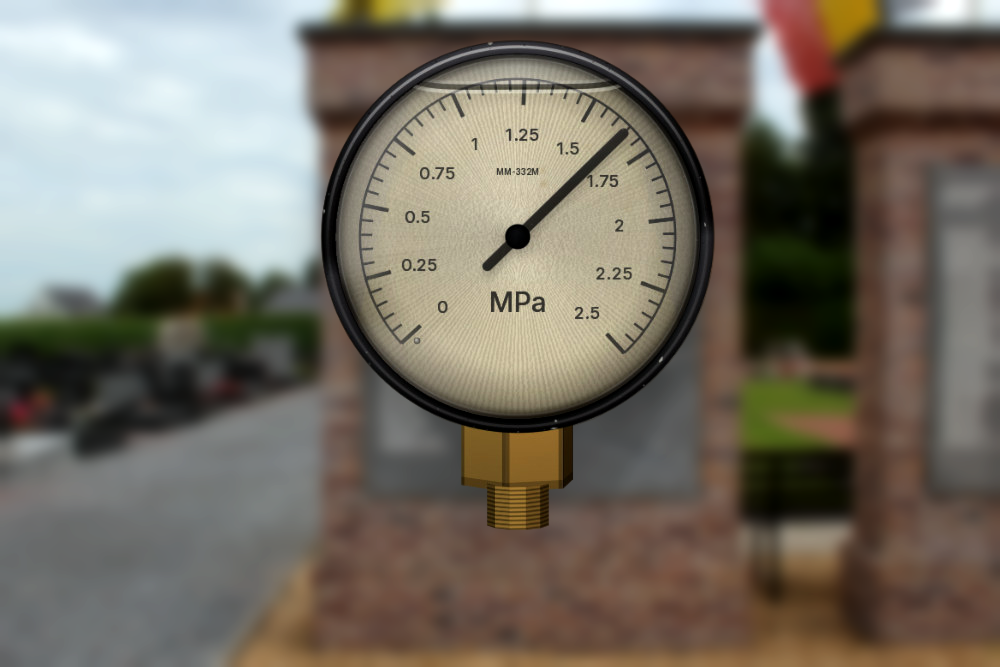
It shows 1.65MPa
